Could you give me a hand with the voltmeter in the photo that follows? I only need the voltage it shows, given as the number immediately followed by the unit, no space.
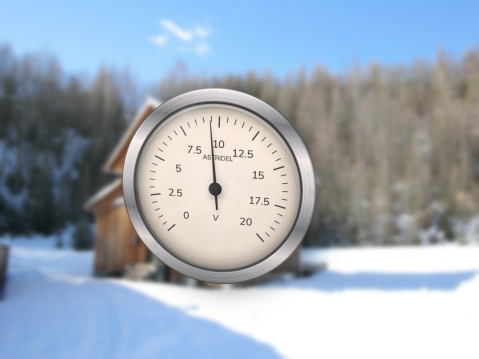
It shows 9.5V
